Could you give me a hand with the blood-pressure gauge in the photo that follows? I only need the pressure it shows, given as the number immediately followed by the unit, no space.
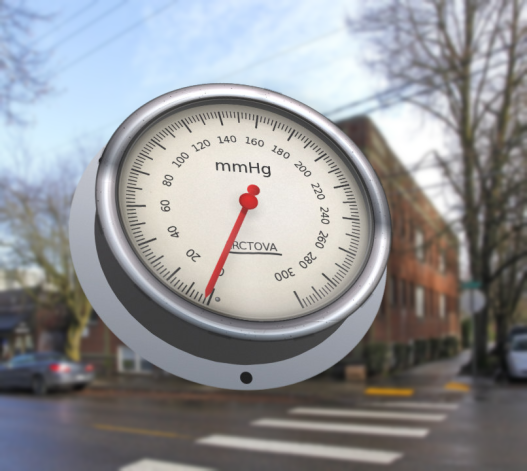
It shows 2mmHg
